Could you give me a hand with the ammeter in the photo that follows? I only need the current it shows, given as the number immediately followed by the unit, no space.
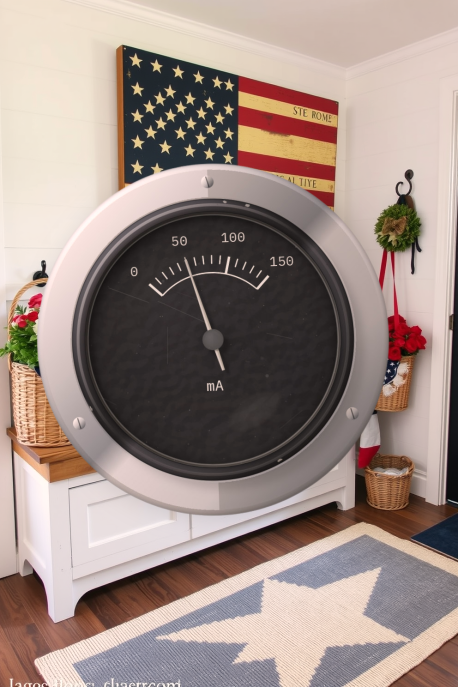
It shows 50mA
